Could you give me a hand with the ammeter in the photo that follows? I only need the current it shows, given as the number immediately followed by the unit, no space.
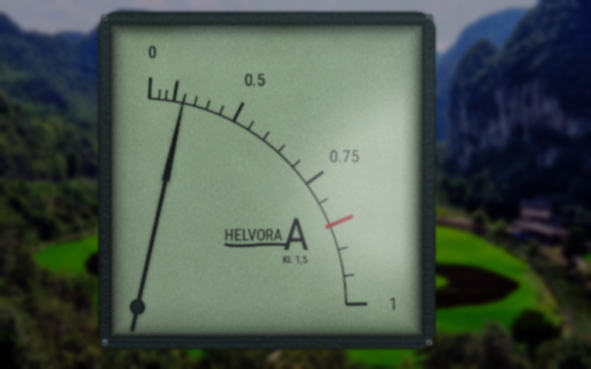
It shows 0.3A
